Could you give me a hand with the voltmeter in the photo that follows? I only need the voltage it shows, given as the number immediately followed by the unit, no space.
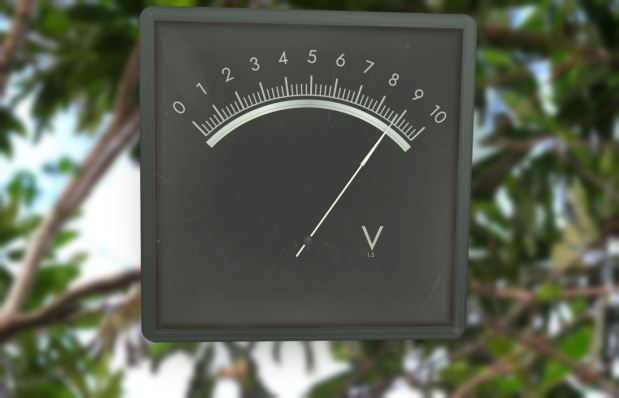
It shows 8.8V
